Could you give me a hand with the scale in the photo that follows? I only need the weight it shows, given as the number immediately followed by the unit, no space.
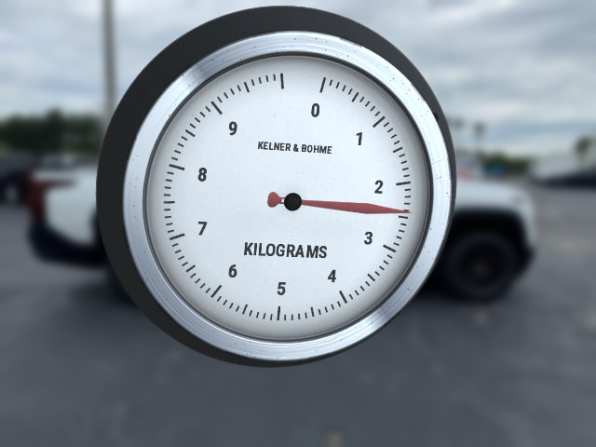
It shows 2.4kg
